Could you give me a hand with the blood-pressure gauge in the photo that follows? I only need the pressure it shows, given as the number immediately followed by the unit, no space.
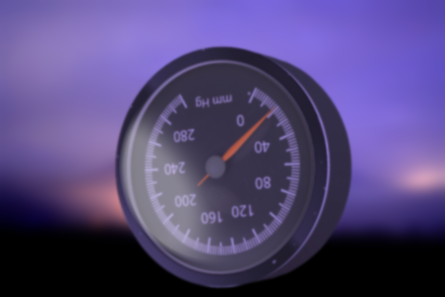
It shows 20mmHg
